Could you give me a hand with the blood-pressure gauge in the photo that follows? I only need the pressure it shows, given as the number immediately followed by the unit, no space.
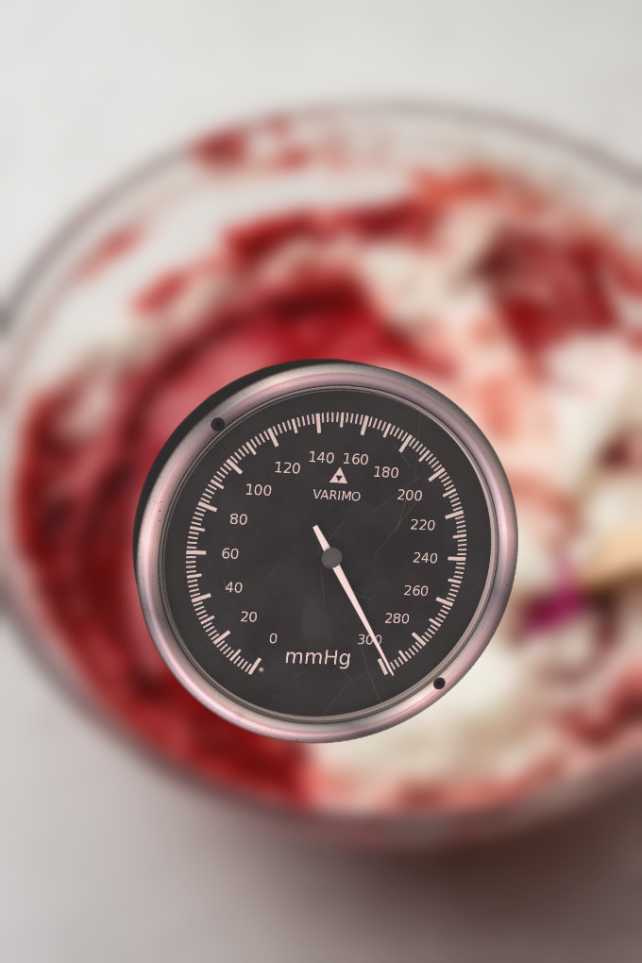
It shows 298mmHg
